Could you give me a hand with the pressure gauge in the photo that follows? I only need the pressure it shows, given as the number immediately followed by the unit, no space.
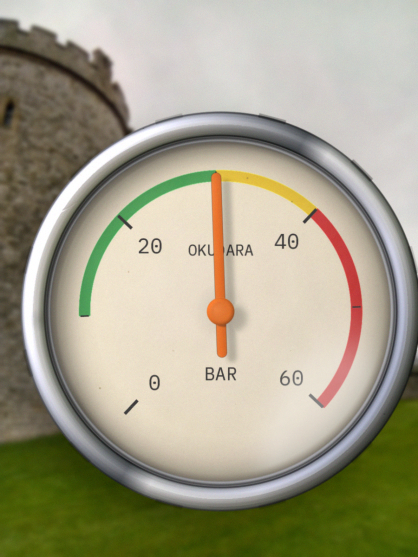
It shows 30bar
